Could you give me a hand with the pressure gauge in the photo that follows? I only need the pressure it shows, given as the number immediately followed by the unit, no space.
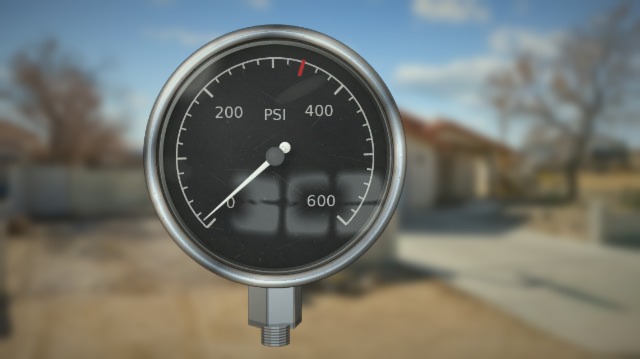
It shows 10psi
